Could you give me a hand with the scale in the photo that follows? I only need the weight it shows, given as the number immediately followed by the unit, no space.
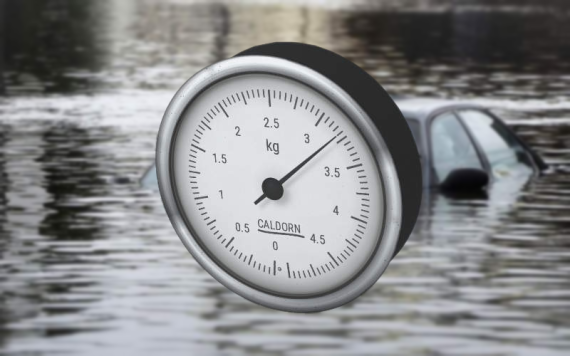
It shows 3.2kg
